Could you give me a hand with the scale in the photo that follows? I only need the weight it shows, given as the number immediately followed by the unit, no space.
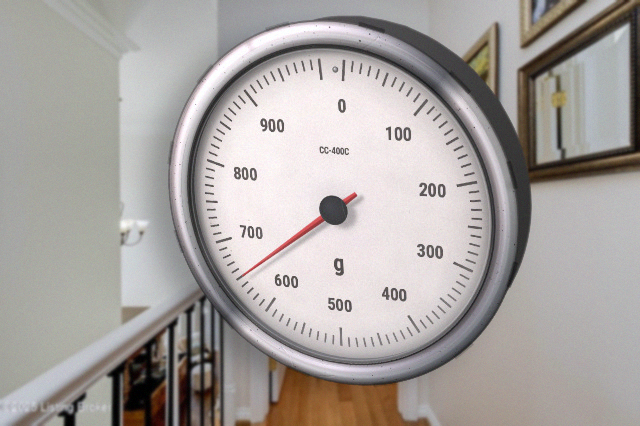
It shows 650g
